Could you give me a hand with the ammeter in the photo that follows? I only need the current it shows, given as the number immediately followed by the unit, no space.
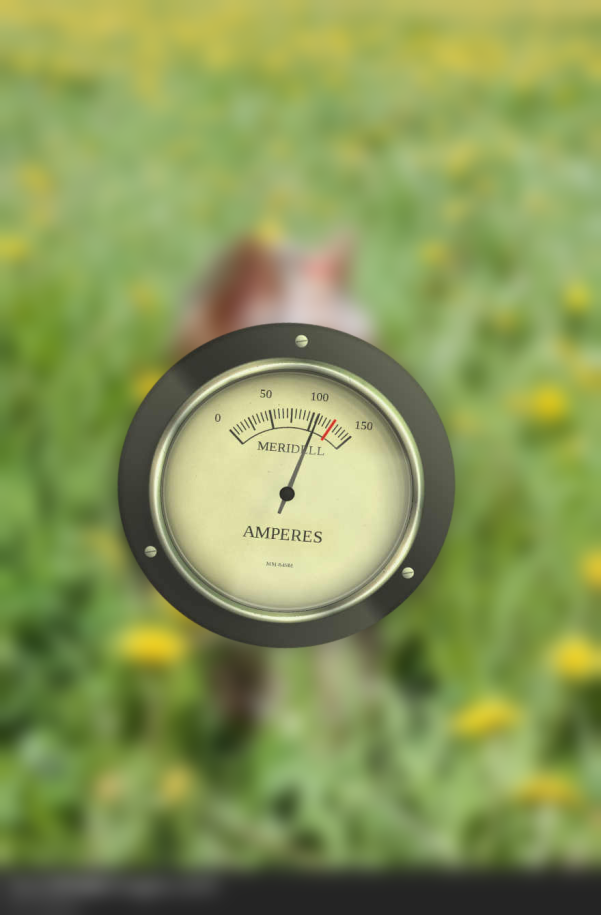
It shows 105A
